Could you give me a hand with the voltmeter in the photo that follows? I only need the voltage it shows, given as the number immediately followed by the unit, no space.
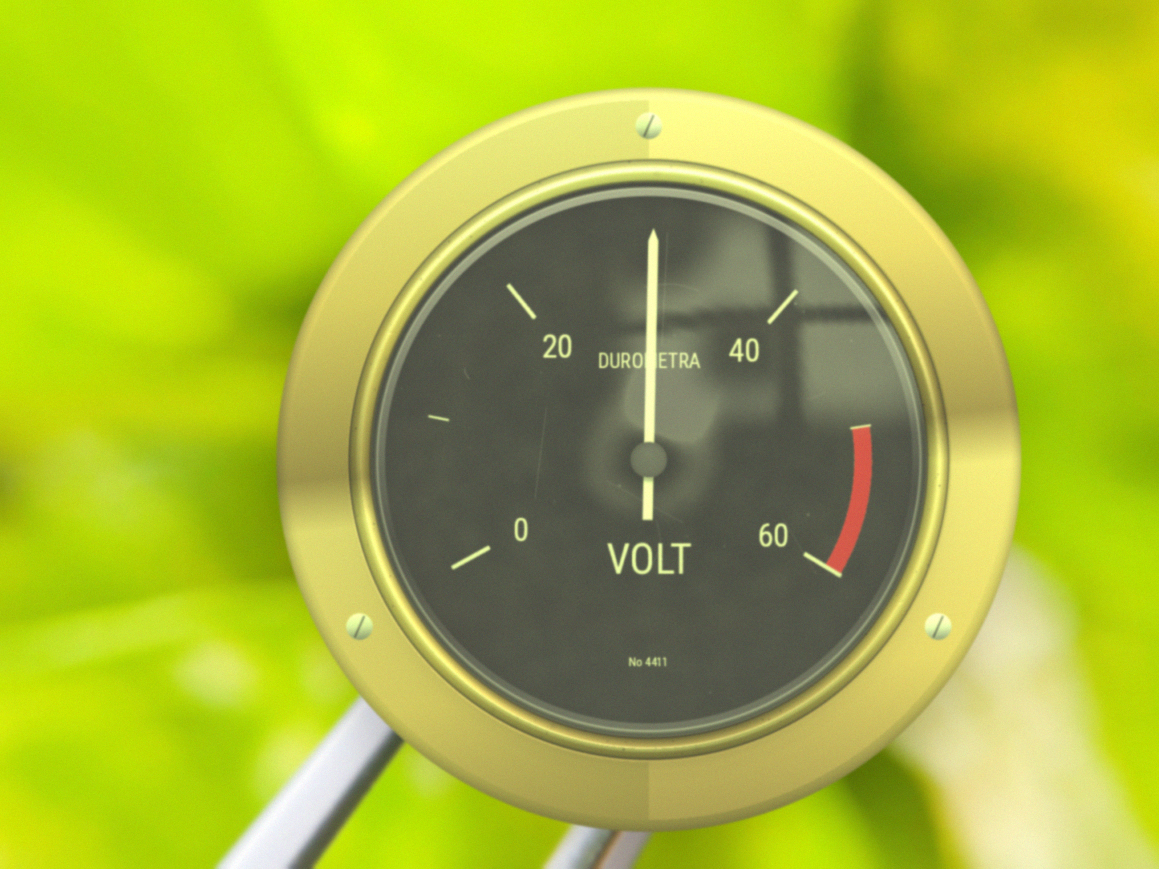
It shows 30V
